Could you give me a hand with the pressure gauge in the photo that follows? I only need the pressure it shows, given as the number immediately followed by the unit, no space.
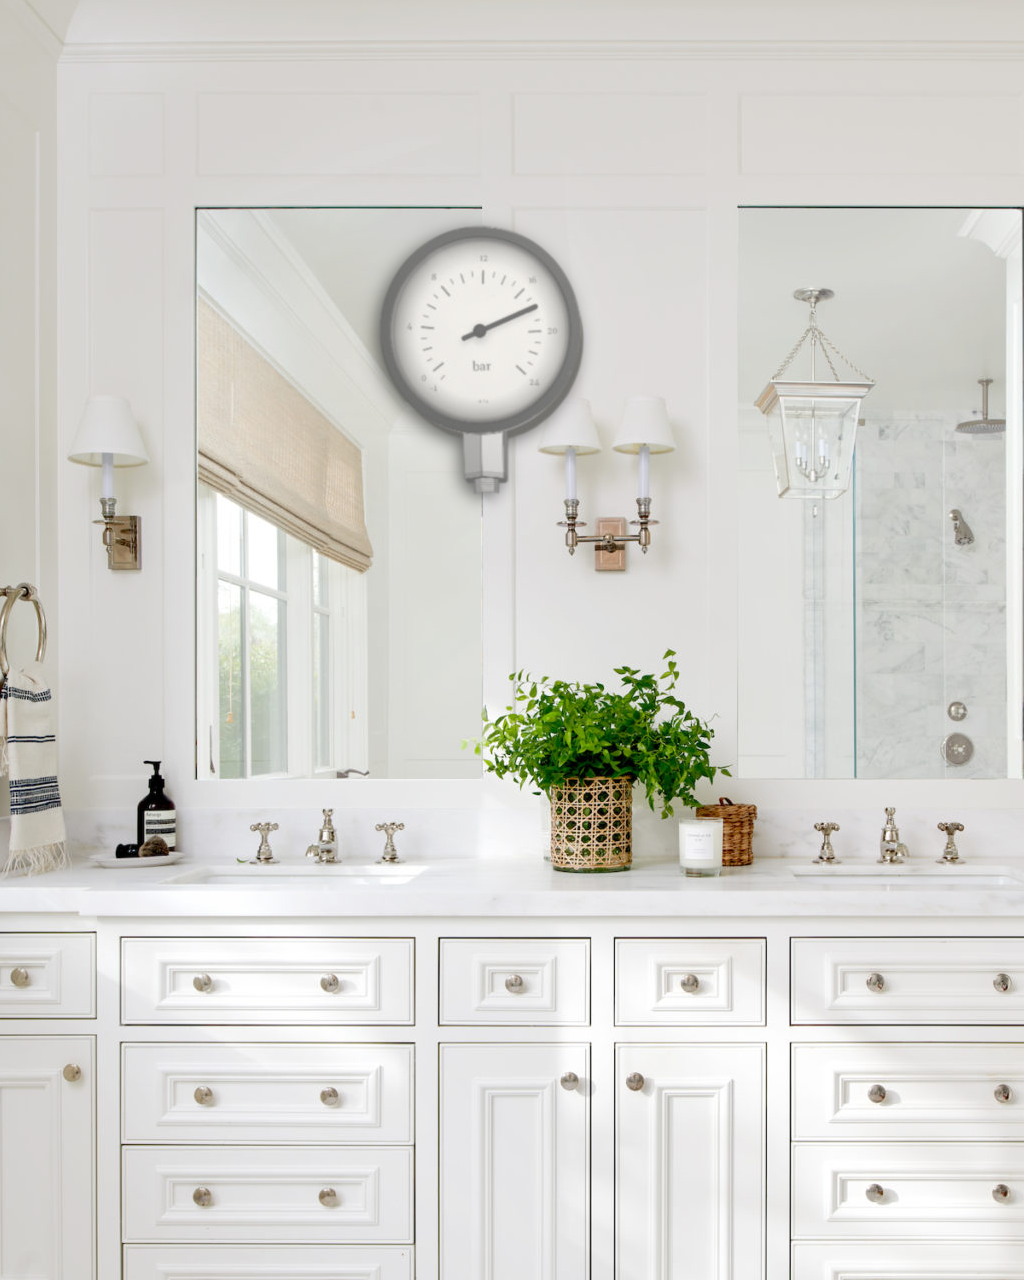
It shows 18bar
